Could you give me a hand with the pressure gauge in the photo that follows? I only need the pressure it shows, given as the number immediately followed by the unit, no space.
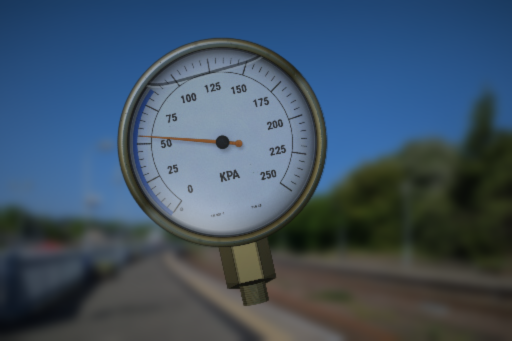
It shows 55kPa
